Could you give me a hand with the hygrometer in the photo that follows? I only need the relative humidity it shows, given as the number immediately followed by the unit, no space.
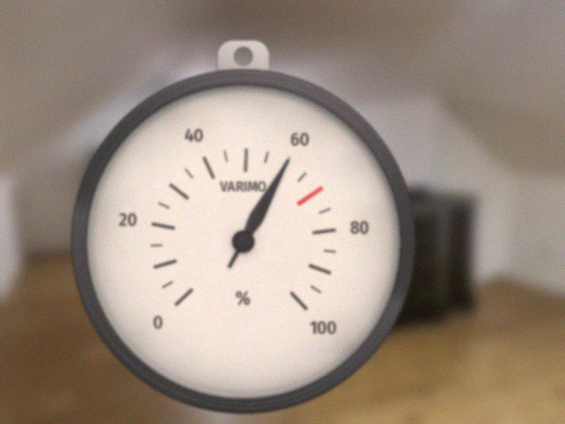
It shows 60%
